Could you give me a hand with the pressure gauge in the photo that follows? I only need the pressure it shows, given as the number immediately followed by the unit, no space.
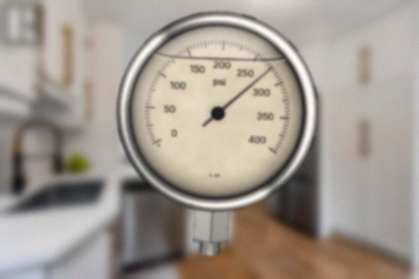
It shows 275psi
